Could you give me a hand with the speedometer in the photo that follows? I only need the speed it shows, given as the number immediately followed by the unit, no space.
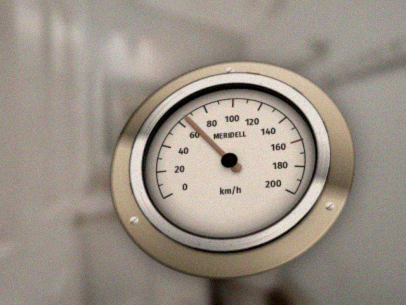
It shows 65km/h
